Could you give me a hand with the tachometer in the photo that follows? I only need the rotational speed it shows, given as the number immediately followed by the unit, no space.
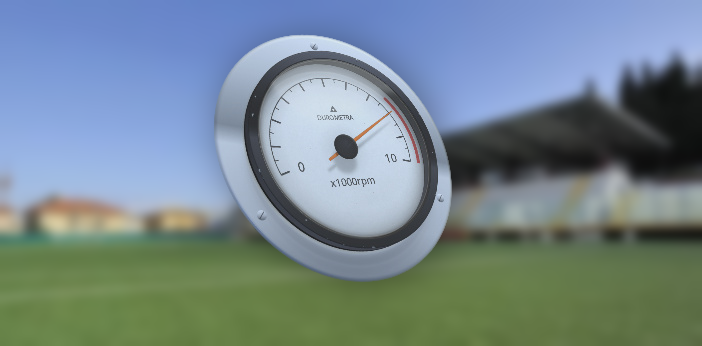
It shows 8000rpm
